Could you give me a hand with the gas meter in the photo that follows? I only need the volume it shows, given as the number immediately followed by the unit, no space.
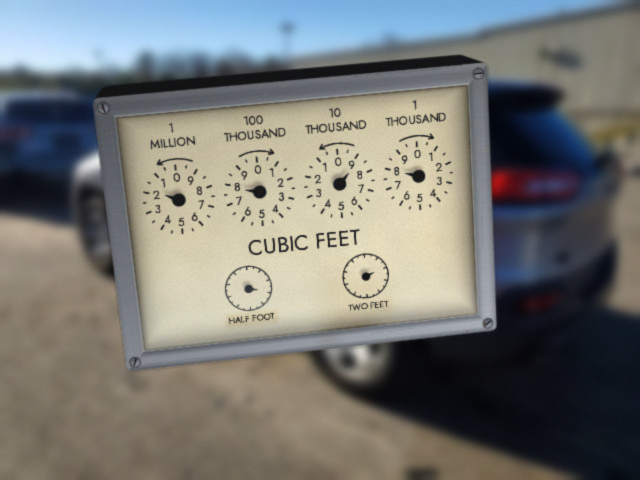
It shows 178800ft³
